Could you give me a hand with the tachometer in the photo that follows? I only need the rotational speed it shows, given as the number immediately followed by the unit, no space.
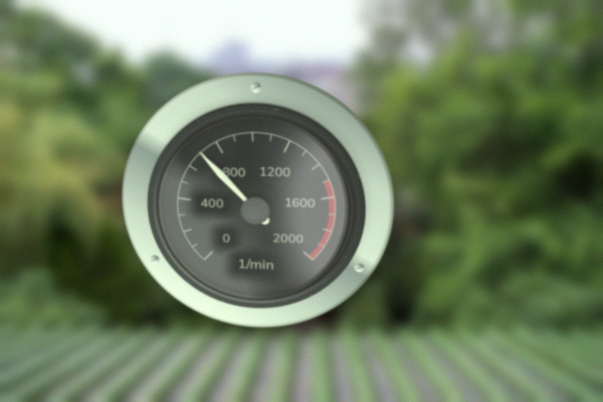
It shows 700rpm
